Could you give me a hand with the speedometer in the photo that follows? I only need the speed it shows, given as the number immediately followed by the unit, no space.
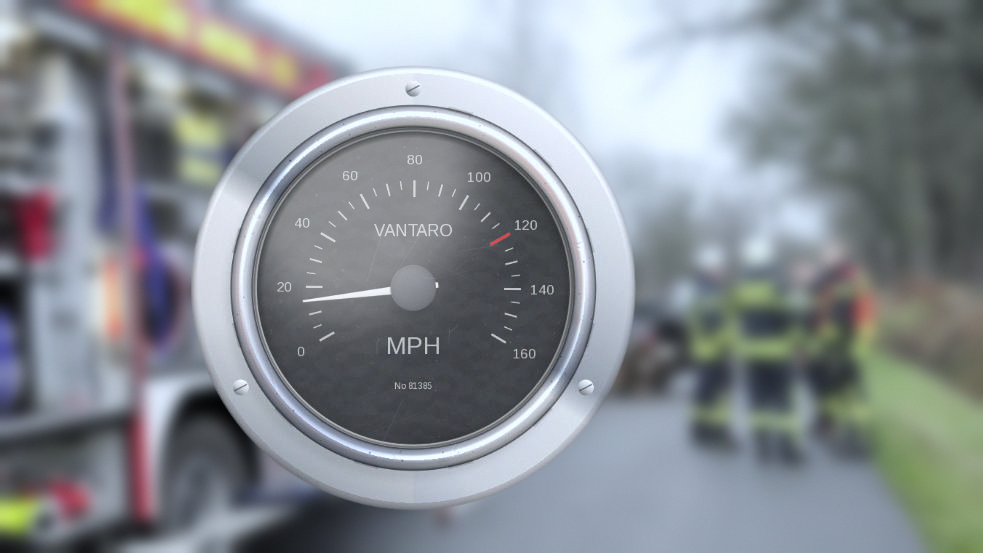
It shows 15mph
